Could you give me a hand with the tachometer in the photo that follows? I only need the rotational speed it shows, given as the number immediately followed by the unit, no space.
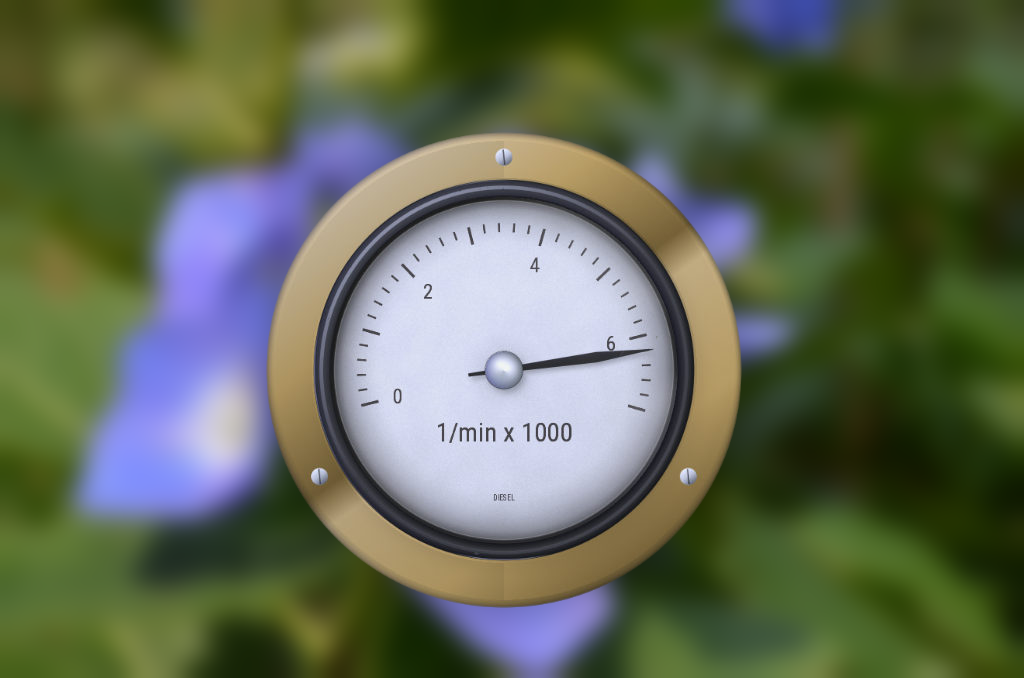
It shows 6200rpm
